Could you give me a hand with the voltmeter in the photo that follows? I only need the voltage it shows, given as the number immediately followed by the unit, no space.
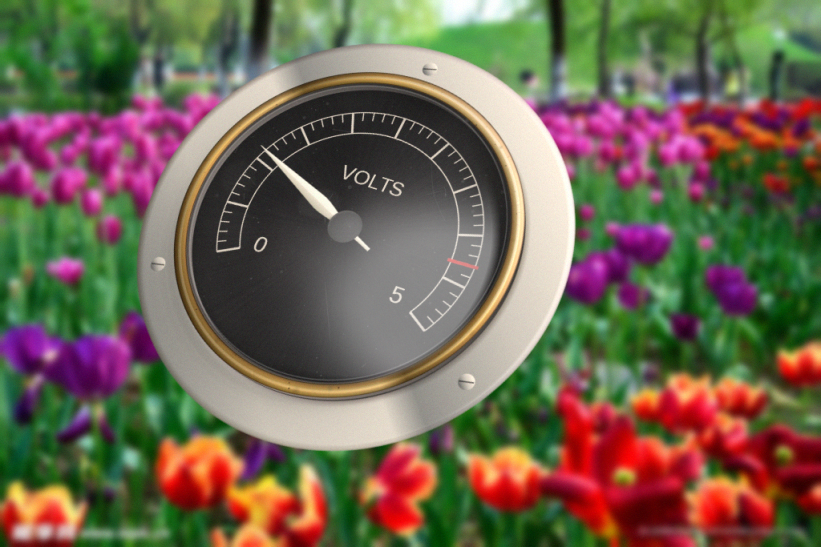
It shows 1.1V
